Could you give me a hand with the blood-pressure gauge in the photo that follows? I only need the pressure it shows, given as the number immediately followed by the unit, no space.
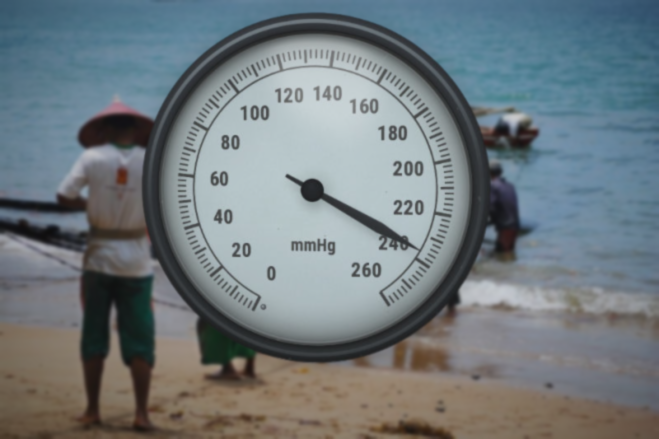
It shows 236mmHg
